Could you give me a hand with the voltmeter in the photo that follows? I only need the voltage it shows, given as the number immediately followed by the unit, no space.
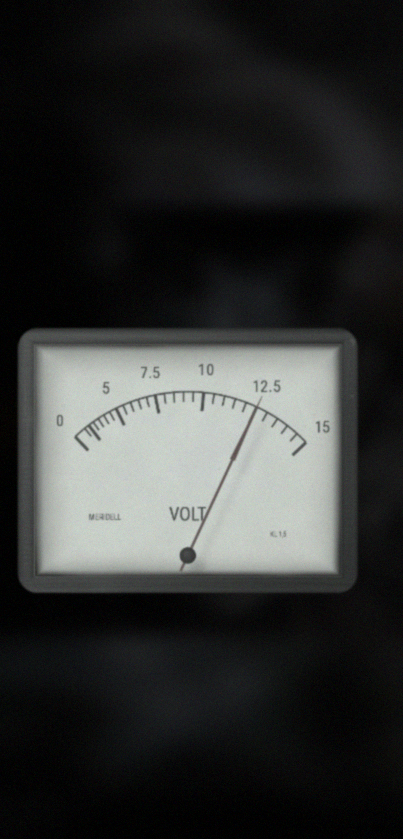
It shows 12.5V
